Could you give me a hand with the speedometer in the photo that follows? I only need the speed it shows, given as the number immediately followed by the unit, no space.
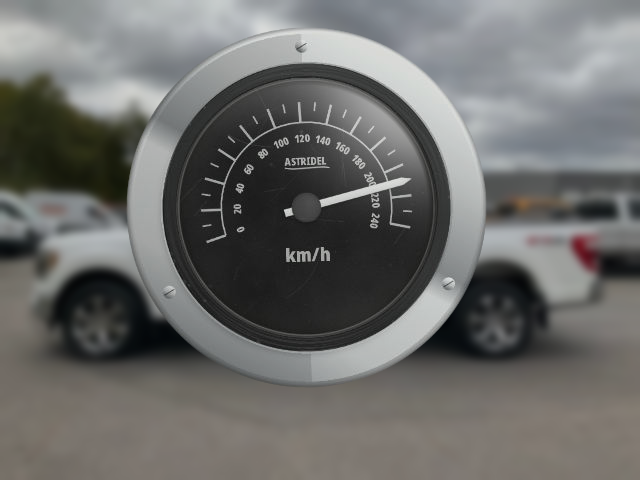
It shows 210km/h
